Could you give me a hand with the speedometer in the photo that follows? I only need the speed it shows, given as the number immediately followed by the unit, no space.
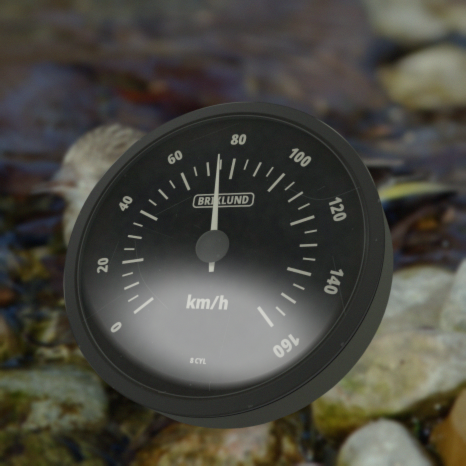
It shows 75km/h
